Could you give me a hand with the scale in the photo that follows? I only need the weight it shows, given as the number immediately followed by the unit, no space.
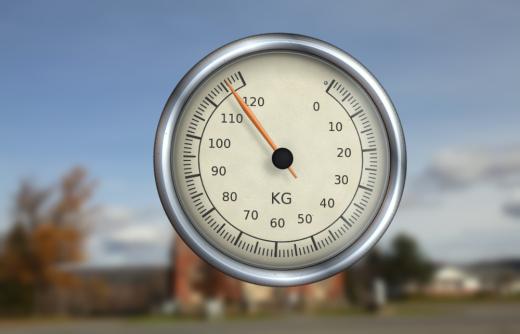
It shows 116kg
